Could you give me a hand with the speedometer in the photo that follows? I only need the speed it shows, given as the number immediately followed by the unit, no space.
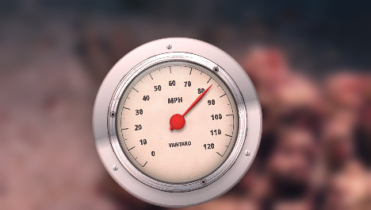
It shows 82.5mph
